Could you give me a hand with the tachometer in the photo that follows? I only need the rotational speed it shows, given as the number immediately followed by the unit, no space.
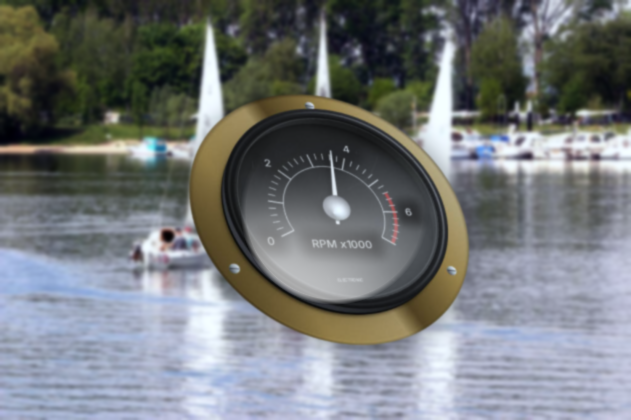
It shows 3600rpm
